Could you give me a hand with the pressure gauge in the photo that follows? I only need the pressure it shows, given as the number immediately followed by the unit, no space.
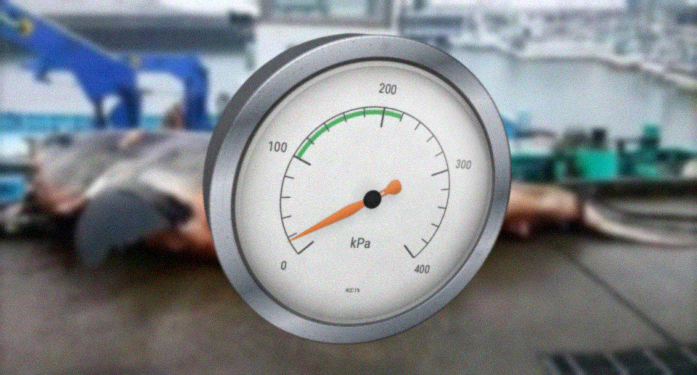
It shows 20kPa
